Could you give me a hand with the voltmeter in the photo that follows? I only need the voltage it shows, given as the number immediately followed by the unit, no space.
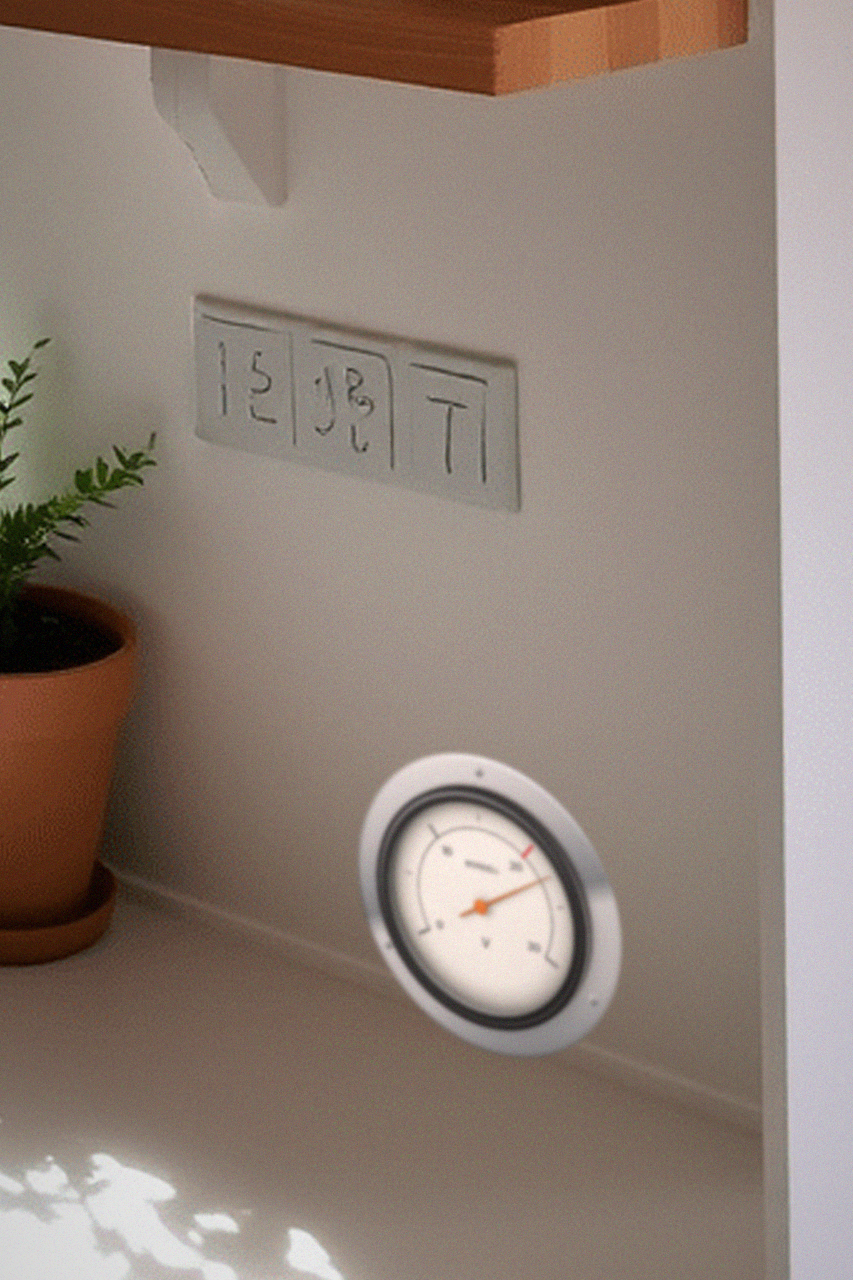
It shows 22.5V
